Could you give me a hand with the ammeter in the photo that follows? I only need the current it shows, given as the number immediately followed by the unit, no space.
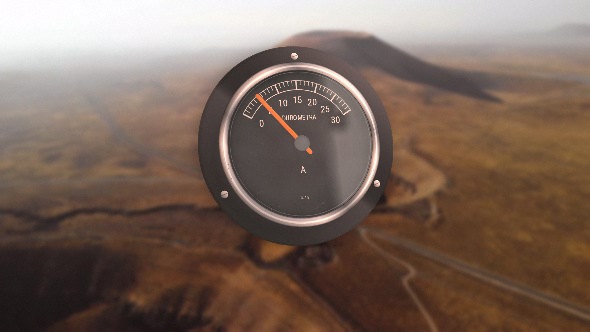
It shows 5A
